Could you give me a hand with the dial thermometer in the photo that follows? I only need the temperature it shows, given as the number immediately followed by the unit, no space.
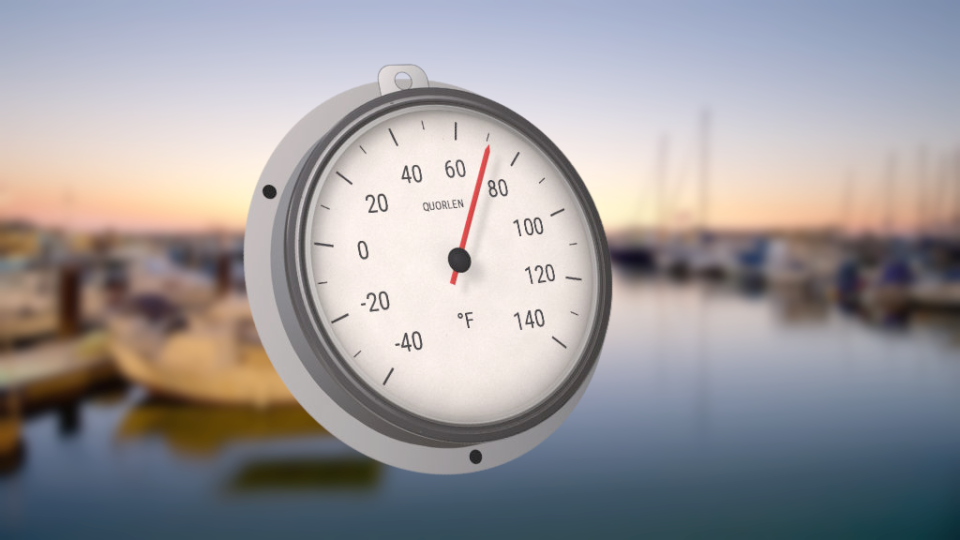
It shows 70°F
